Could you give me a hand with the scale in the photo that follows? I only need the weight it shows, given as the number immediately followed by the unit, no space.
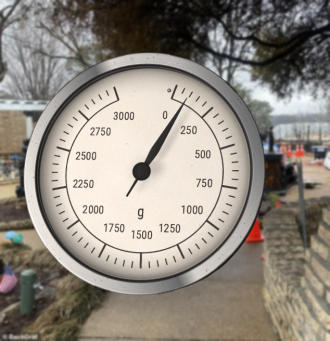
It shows 100g
